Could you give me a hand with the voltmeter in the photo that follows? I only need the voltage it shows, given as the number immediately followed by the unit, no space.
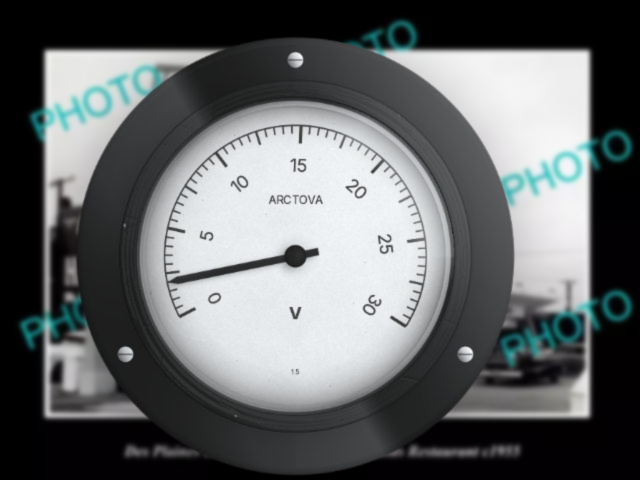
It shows 2V
